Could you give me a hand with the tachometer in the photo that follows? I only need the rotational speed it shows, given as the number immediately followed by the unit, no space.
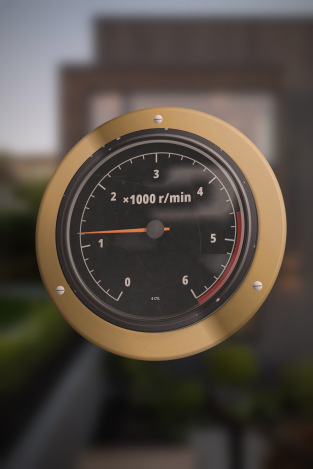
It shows 1200rpm
